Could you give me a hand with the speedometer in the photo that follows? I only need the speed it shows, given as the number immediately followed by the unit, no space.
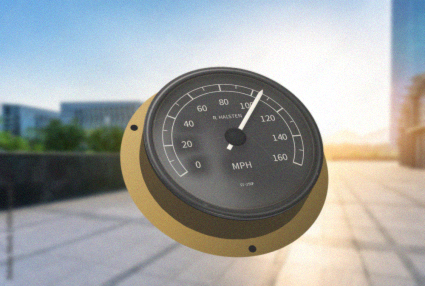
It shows 105mph
